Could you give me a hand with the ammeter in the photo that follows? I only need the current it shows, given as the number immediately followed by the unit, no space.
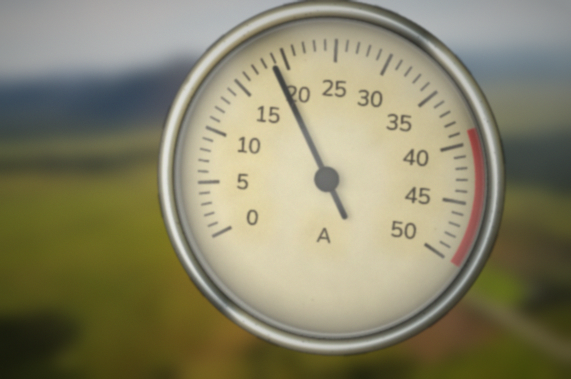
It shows 19A
